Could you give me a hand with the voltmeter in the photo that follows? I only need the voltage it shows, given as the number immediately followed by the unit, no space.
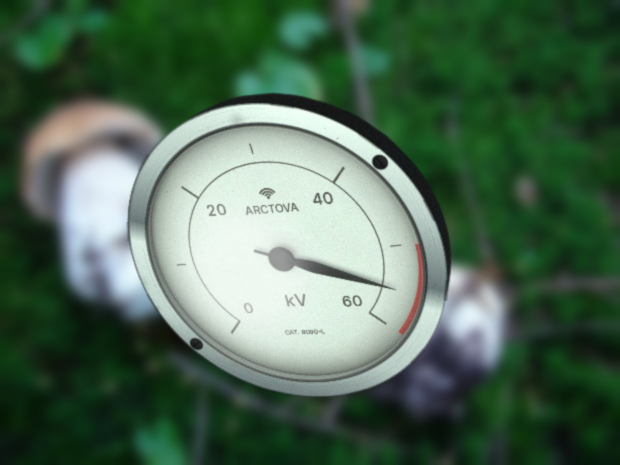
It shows 55kV
